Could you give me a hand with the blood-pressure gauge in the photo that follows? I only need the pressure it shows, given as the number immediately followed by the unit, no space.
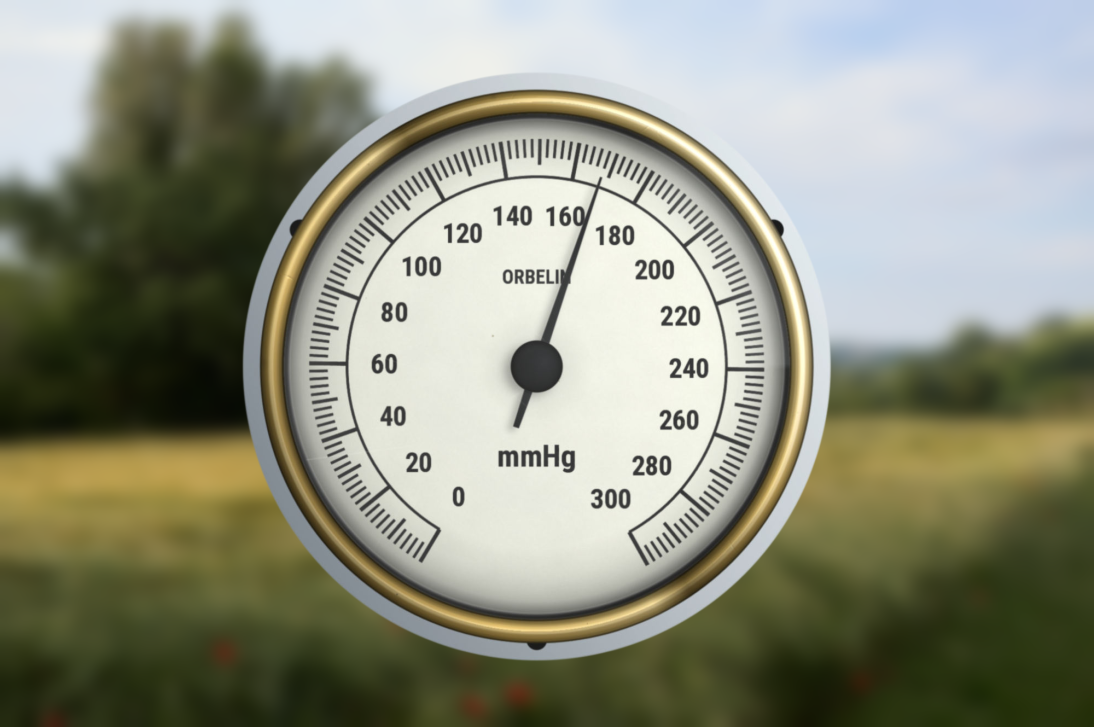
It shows 168mmHg
